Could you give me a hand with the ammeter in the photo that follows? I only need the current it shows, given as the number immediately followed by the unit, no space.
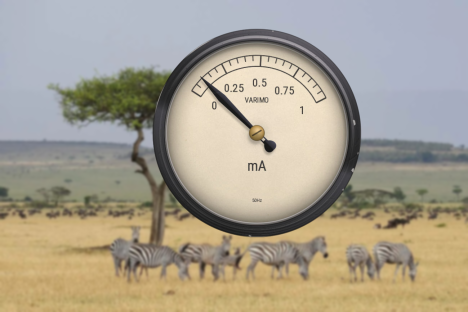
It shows 0.1mA
